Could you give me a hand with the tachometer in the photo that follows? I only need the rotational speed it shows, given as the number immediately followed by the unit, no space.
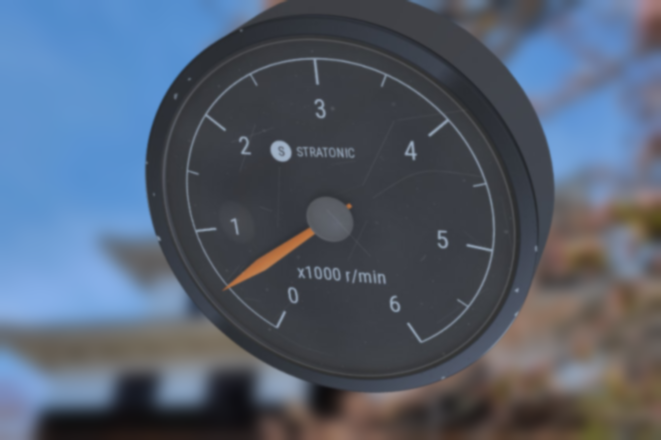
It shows 500rpm
